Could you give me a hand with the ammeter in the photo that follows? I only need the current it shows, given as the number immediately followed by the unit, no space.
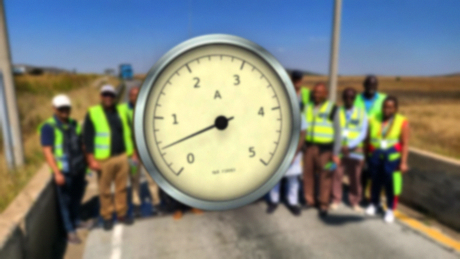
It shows 0.5A
